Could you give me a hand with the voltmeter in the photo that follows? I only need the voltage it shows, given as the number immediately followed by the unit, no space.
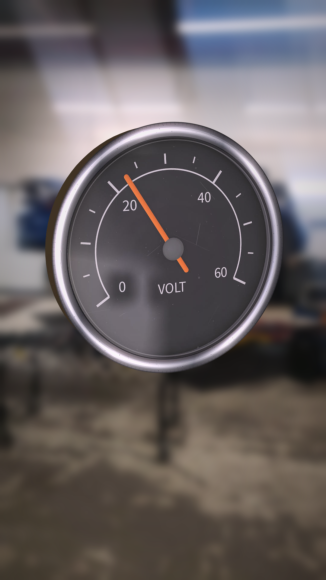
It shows 22.5V
